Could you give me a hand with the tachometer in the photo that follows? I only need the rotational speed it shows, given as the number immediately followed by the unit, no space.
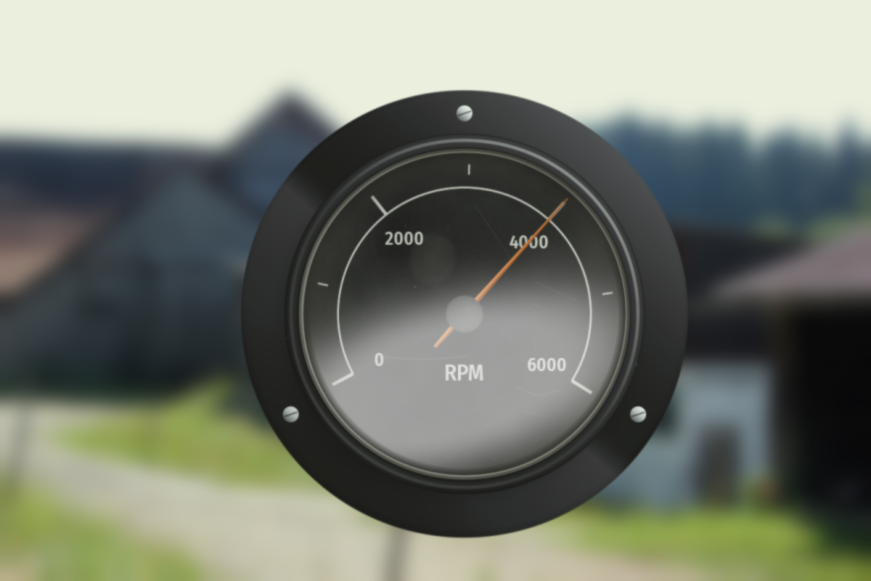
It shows 4000rpm
